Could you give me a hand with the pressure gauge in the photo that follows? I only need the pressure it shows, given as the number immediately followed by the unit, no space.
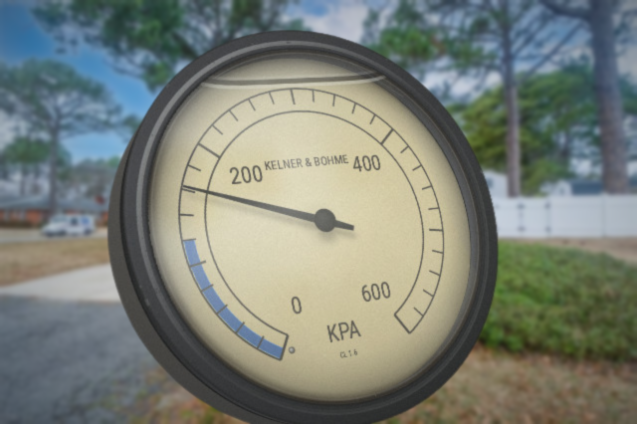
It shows 160kPa
